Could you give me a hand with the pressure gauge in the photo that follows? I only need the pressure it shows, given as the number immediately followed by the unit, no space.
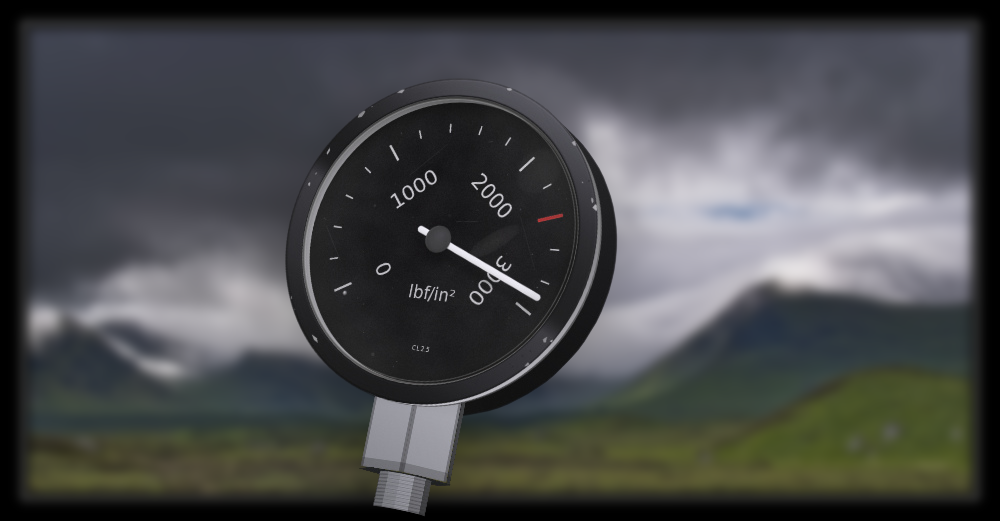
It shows 2900psi
